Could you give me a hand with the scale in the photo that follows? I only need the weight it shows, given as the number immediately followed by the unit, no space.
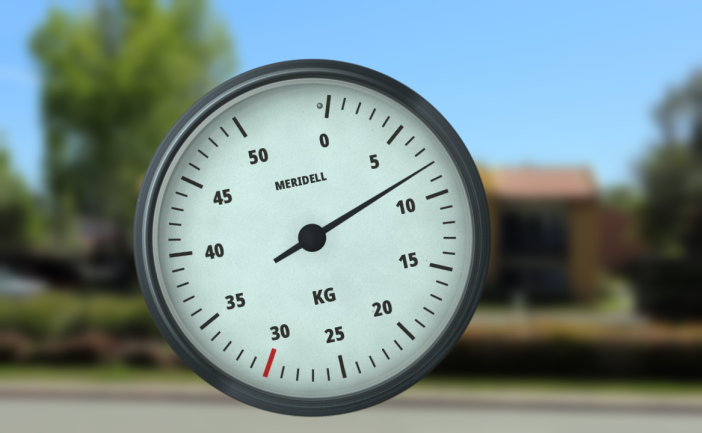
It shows 8kg
